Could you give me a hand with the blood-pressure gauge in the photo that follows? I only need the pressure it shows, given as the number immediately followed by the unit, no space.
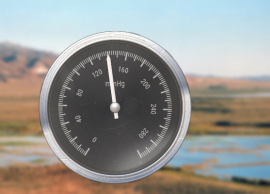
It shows 140mmHg
